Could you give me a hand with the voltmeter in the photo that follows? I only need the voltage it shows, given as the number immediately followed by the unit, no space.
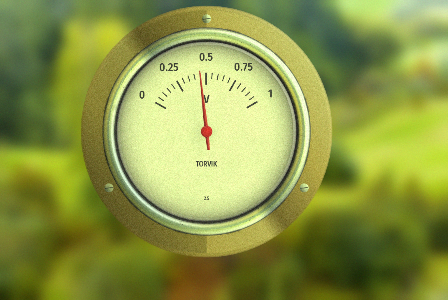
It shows 0.45V
